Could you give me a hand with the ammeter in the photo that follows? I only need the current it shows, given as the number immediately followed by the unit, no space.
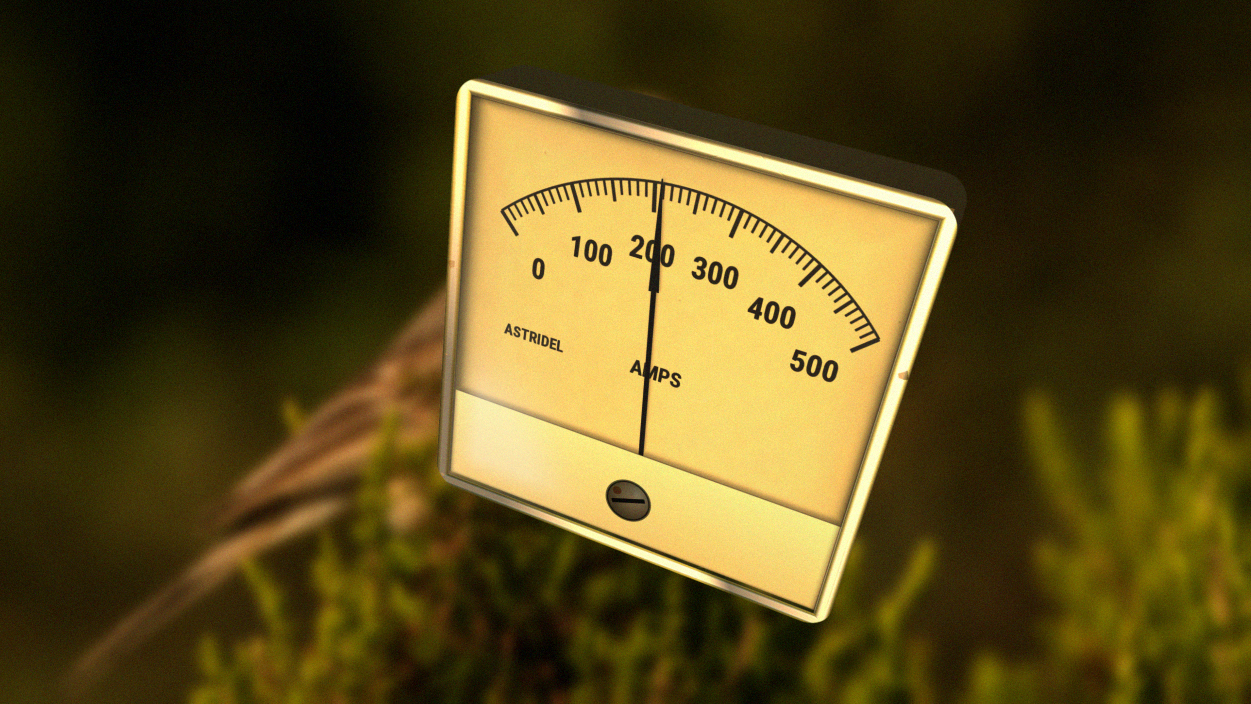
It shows 210A
